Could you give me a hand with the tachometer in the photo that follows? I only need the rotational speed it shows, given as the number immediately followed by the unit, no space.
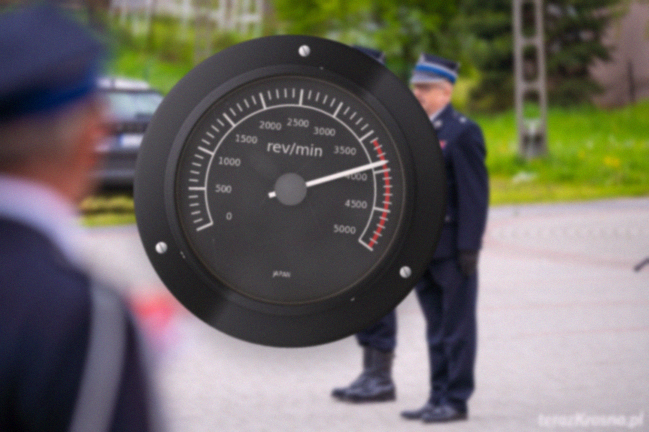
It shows 3900rpm
